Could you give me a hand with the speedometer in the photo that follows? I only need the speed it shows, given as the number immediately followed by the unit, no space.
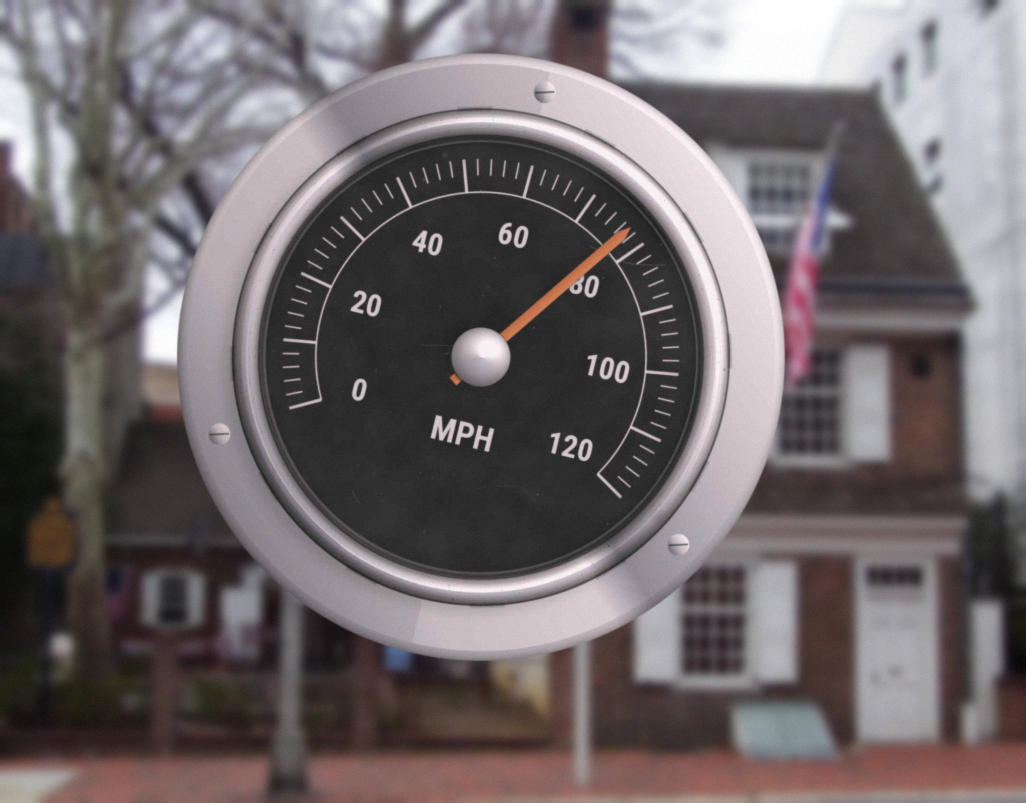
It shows 77mph
